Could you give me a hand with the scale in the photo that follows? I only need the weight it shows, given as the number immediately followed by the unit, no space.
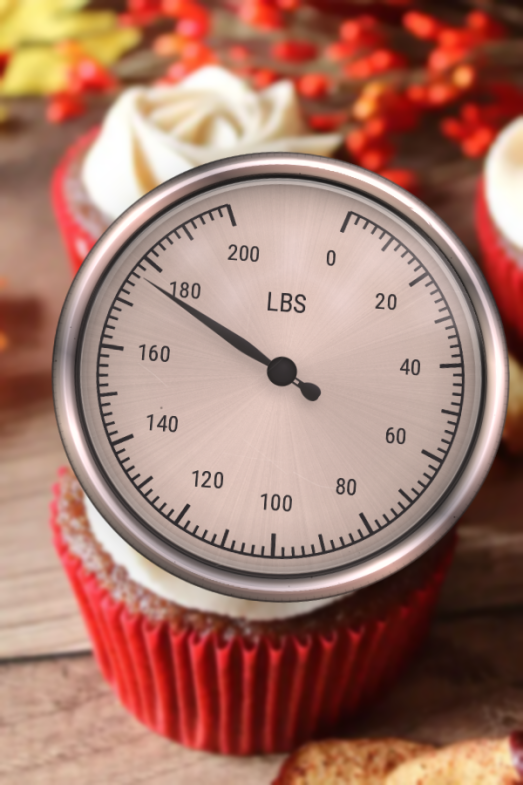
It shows 176lb
